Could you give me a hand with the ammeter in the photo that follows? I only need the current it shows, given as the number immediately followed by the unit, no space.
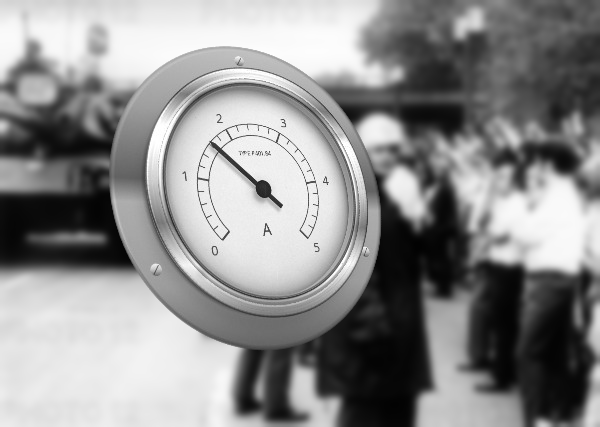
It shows 1.6A
